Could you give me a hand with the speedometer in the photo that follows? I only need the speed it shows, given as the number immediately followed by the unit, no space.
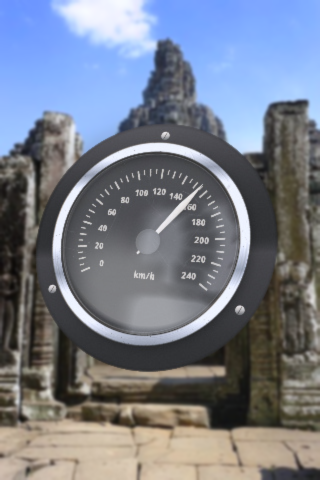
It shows 155km/h
